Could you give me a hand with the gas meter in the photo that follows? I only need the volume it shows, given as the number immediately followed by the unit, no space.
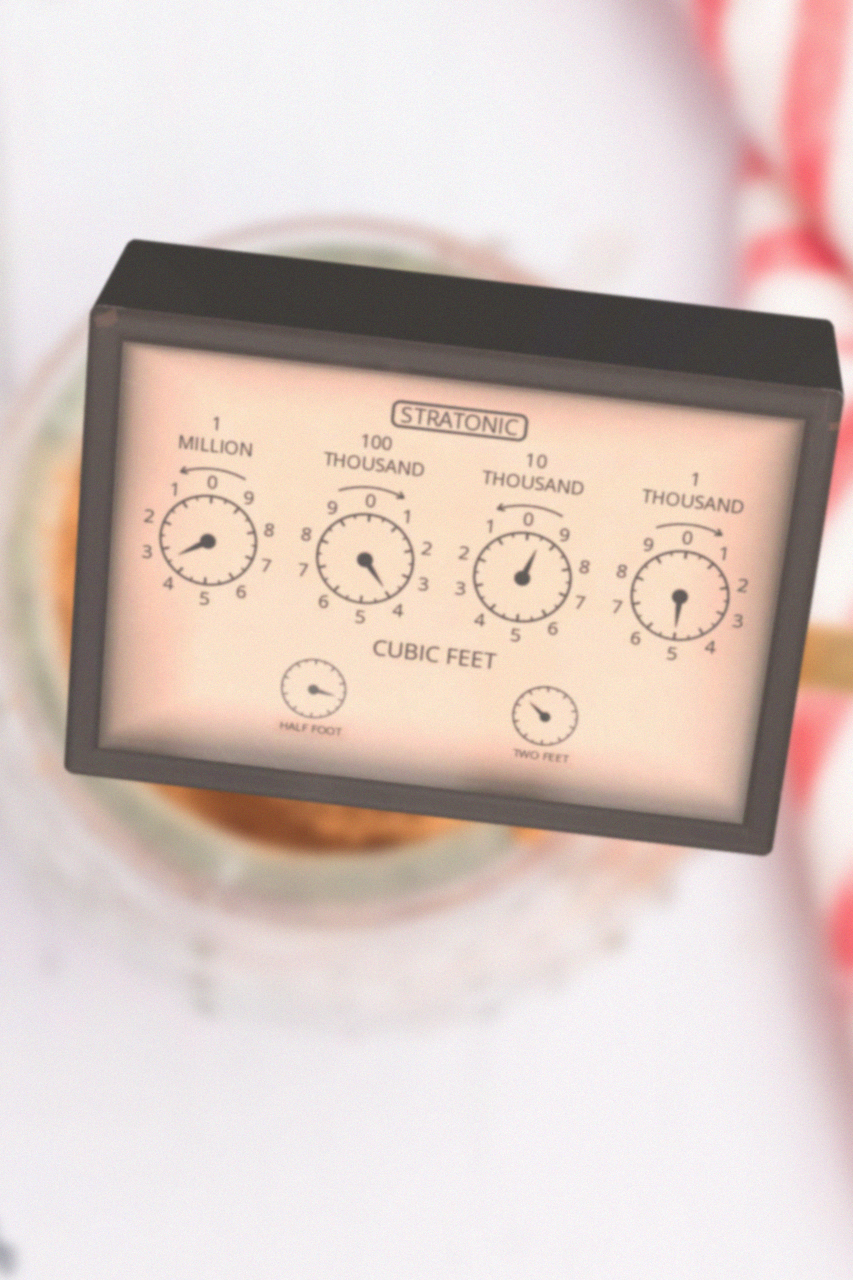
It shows 339500ft³
